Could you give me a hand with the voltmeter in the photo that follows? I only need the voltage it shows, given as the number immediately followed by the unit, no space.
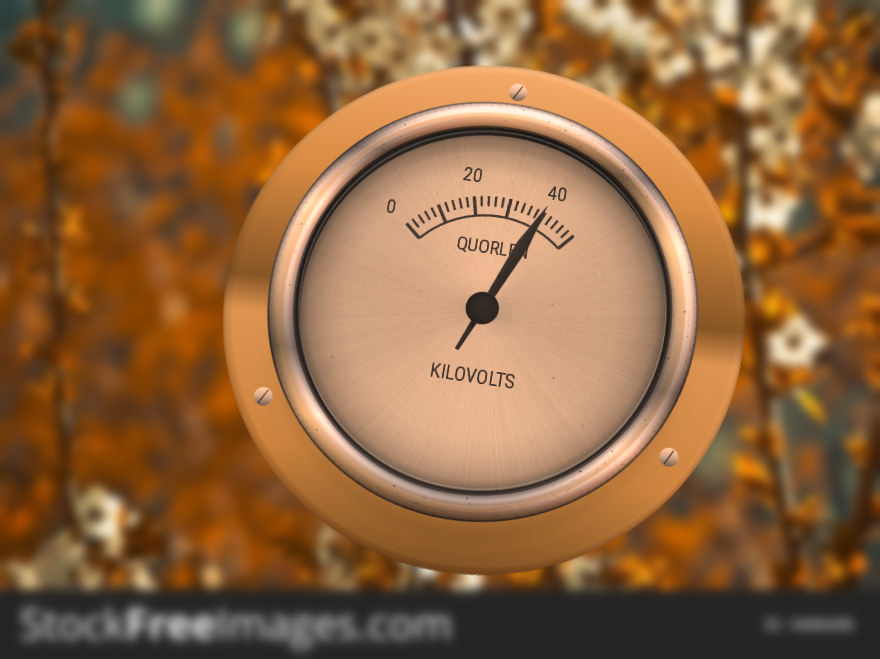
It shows 40kV
